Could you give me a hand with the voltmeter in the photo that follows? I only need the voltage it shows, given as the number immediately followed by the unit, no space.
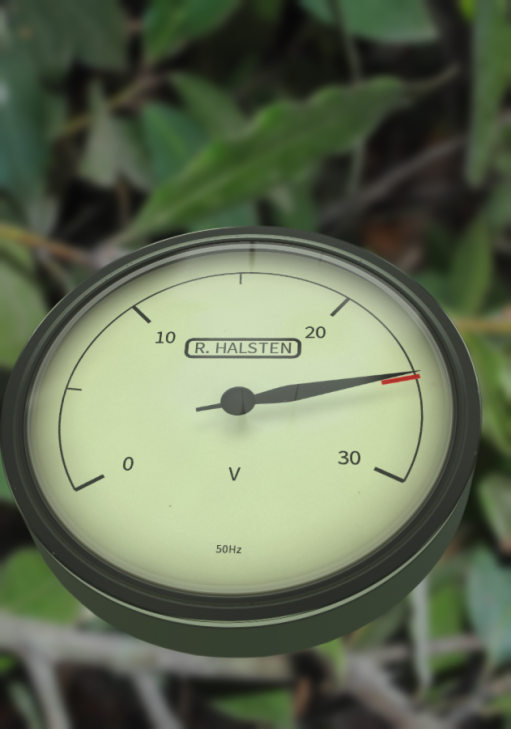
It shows 25V
